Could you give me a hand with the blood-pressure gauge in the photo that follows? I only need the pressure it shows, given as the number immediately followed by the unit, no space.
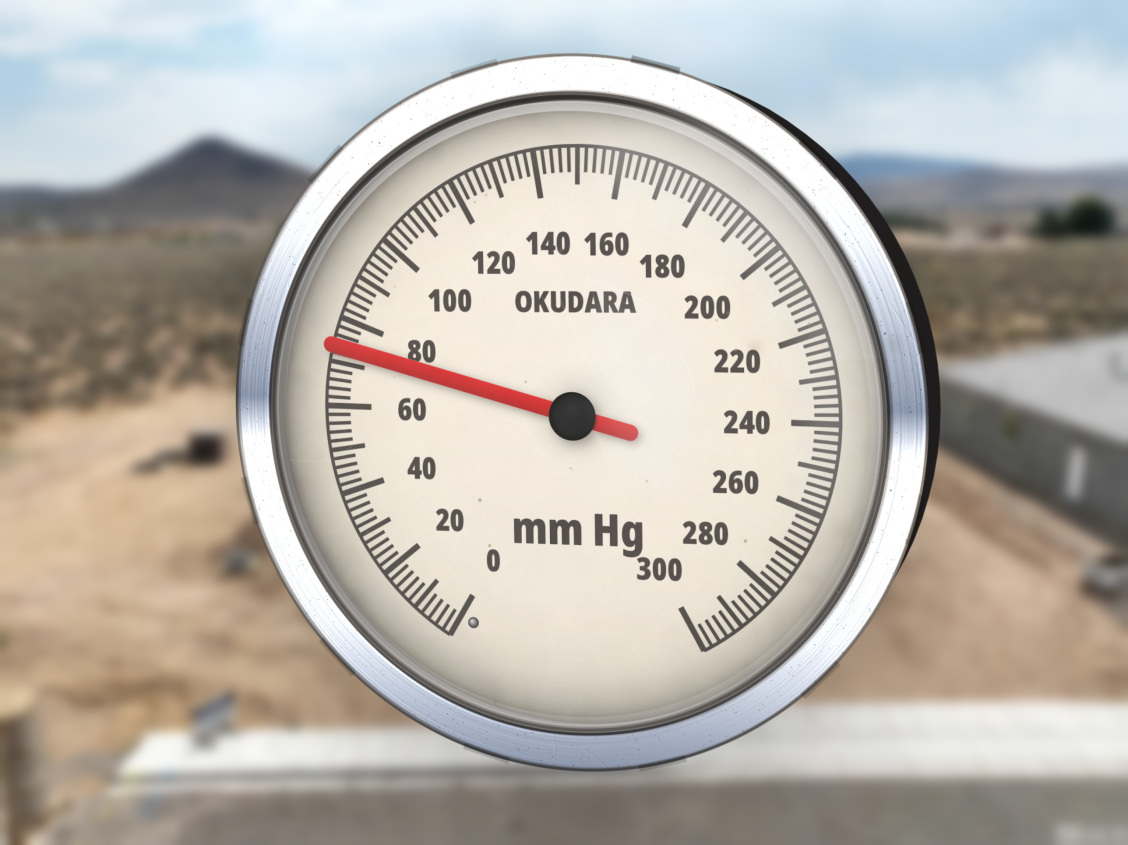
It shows 74mmHg
